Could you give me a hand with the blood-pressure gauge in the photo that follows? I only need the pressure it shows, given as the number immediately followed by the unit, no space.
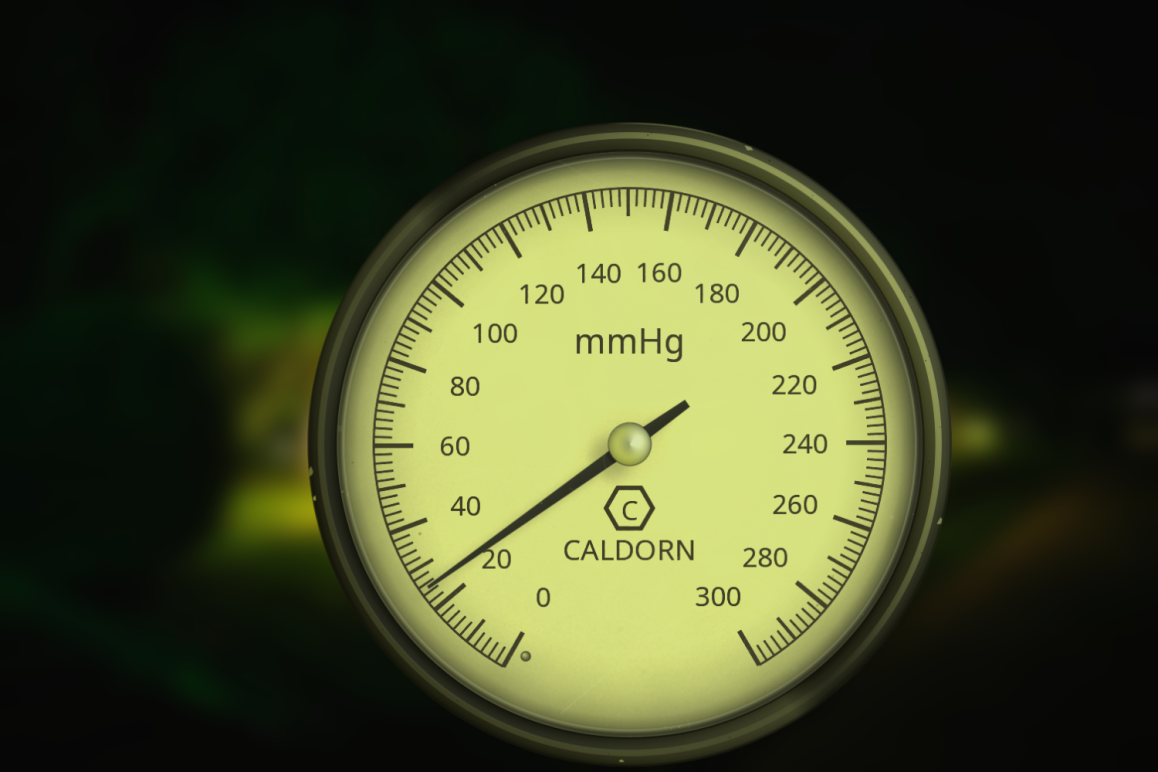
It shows 25mmHg
